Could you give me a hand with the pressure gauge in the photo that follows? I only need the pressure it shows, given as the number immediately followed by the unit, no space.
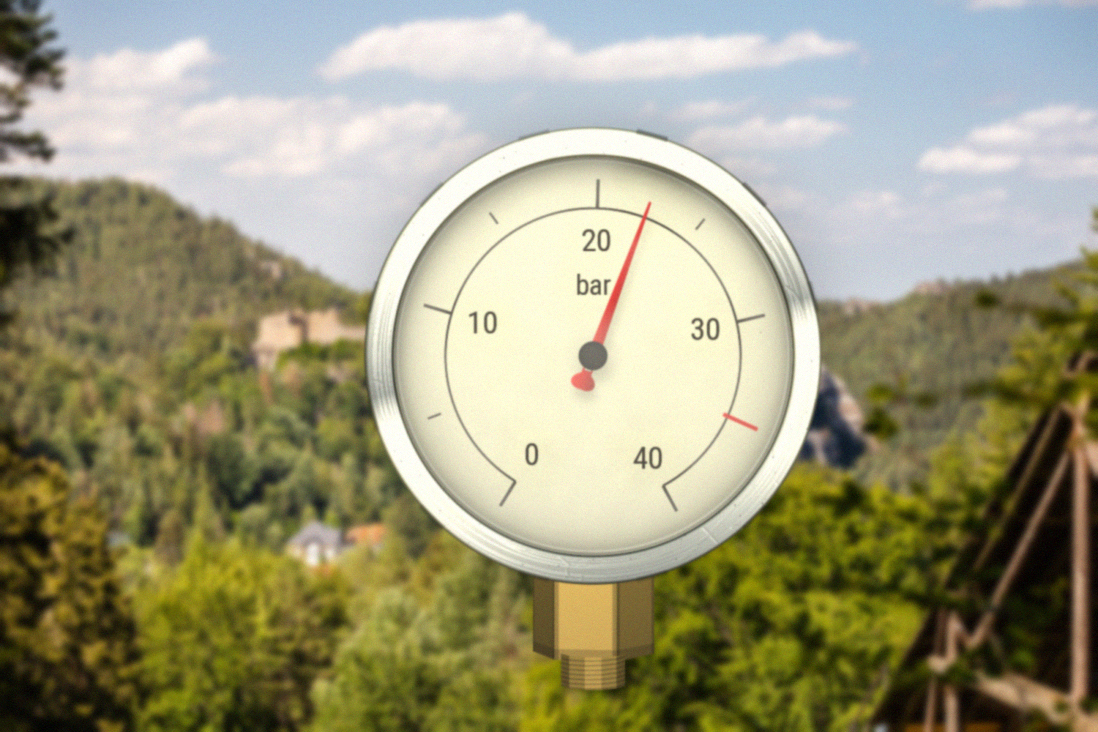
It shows 22.5bar
